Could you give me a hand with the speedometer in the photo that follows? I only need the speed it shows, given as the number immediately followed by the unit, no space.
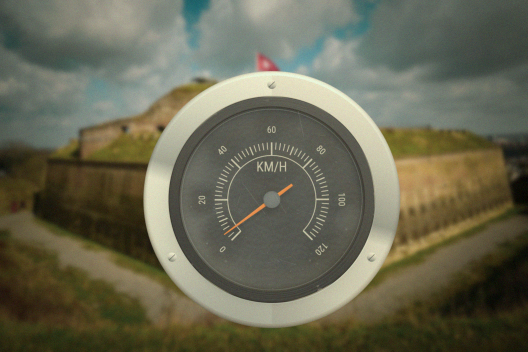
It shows 4km/h
